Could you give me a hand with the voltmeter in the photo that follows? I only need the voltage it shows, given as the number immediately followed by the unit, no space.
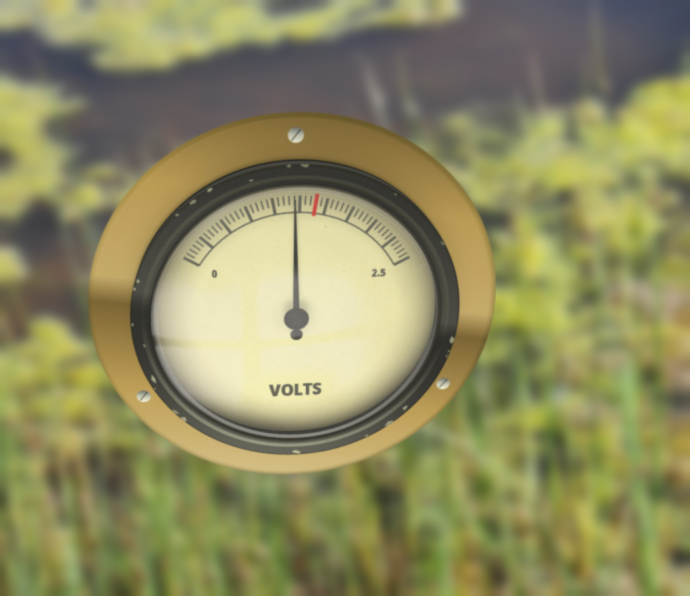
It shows 1.2V
